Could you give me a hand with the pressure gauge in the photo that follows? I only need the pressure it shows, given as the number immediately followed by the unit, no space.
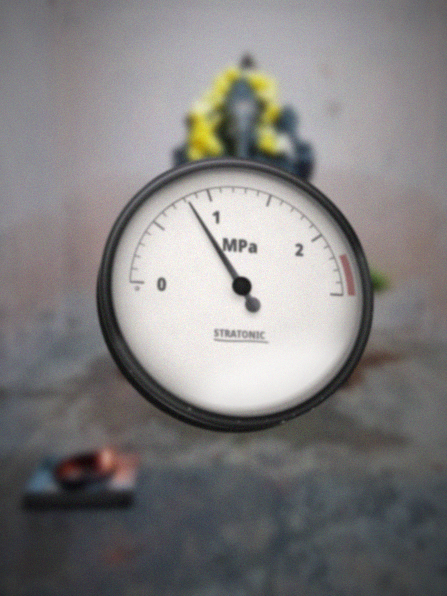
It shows 0.8MPa
